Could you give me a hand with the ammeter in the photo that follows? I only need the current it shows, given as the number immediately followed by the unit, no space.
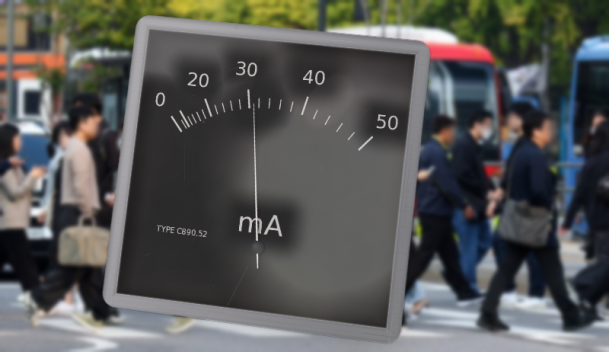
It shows 31mA
